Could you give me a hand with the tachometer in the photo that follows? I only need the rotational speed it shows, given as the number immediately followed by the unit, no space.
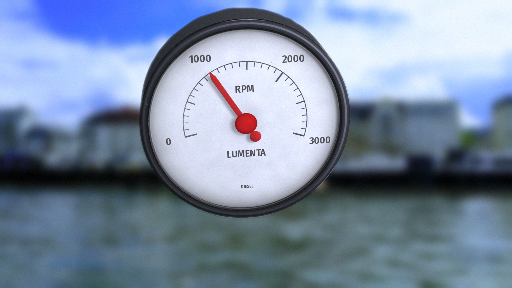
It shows 1000rpm
